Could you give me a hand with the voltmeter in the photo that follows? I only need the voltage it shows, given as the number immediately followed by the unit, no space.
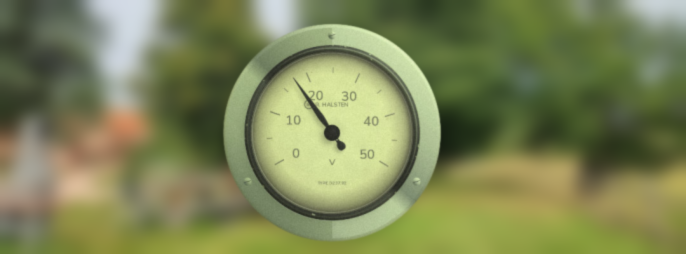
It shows 17.5V
